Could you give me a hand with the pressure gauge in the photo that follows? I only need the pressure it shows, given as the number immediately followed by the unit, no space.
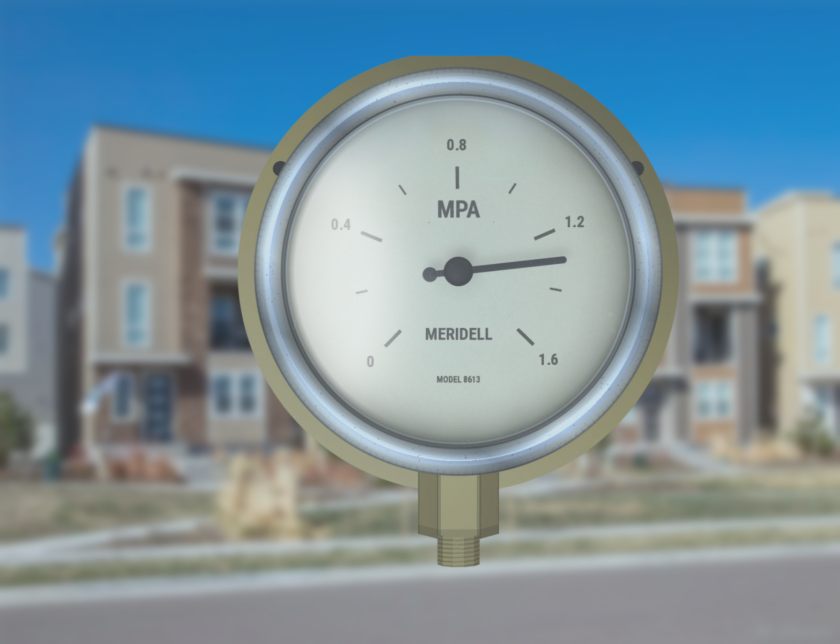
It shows 1.3MPa
